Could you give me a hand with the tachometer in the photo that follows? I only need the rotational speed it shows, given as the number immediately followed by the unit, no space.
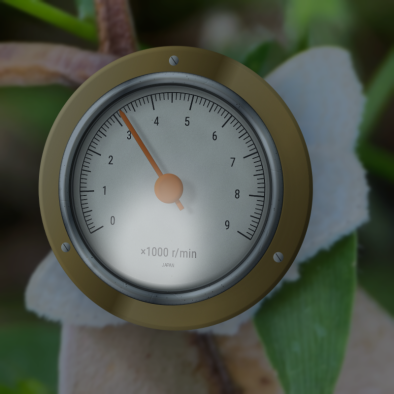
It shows 3200rpm
